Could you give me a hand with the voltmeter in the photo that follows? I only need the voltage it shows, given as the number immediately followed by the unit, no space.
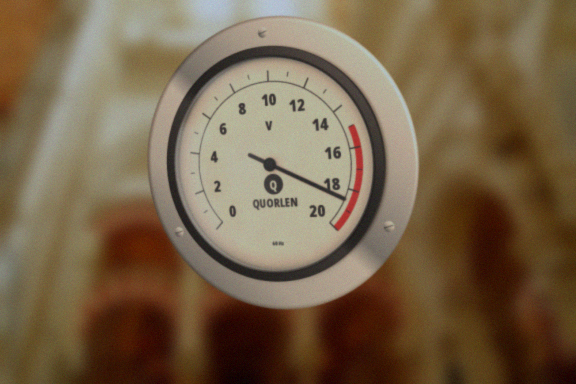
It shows 18.5V
